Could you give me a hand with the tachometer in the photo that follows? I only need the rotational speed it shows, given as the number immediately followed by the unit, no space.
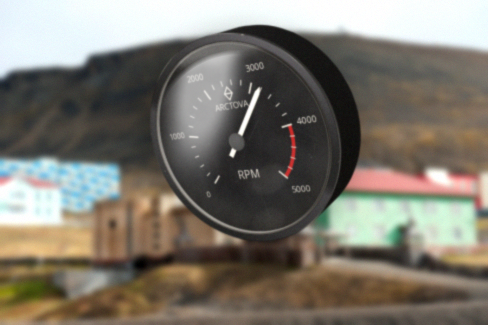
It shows 3200rpm
